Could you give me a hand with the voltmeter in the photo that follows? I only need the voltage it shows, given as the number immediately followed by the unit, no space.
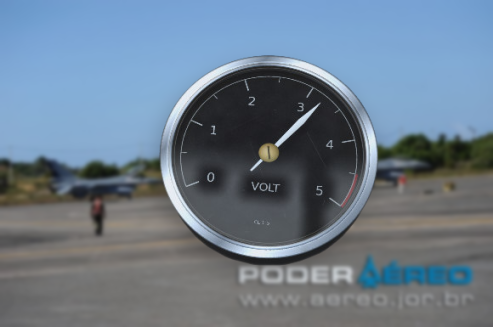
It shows 3.25V
